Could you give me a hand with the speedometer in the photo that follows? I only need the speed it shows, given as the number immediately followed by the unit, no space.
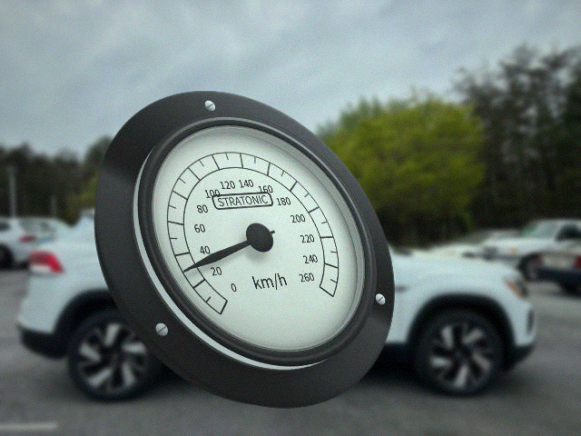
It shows 30km/h
